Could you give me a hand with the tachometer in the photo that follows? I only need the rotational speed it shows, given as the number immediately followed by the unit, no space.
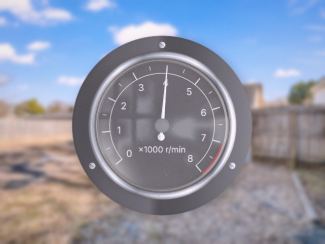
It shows 4000rpm
